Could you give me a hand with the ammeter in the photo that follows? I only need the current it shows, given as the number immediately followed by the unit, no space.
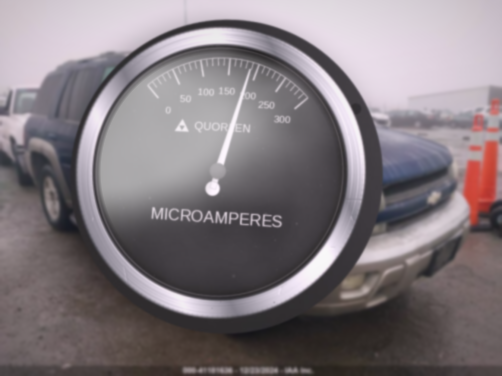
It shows 190µA
